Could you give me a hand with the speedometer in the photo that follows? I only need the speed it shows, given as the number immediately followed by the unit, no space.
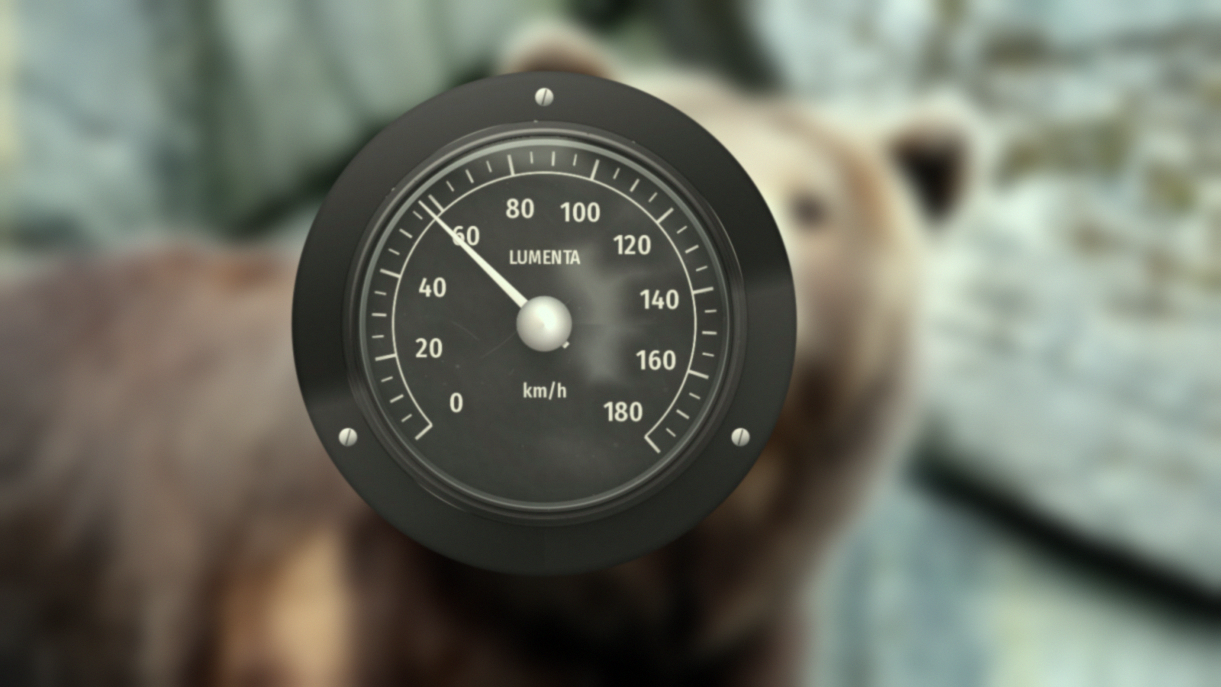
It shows 57.5km/h
